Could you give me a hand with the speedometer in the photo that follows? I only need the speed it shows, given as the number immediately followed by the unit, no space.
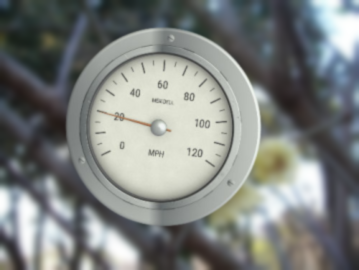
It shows 20mph
